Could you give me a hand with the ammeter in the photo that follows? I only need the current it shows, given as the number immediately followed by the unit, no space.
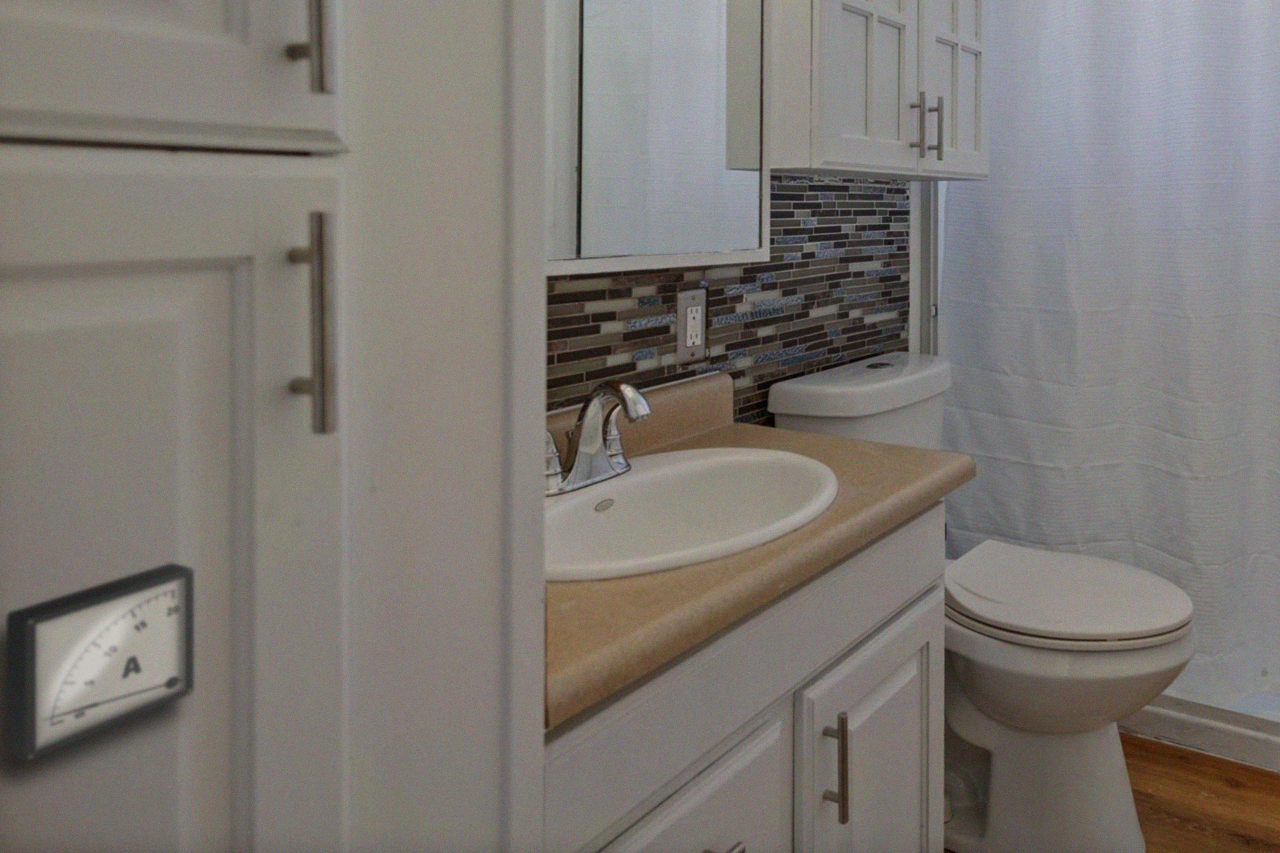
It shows 1A
